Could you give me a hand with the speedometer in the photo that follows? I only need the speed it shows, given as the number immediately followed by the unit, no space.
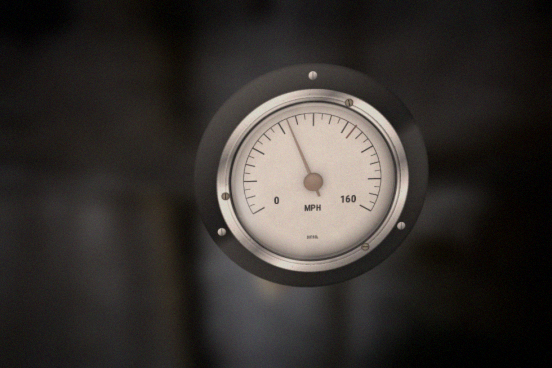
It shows 65mph
